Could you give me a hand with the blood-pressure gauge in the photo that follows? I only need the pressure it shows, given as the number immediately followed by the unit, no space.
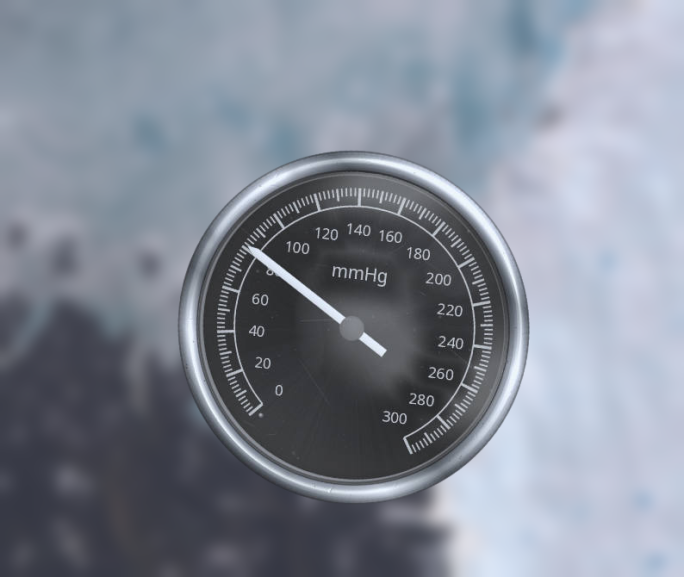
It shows 82mmHg
